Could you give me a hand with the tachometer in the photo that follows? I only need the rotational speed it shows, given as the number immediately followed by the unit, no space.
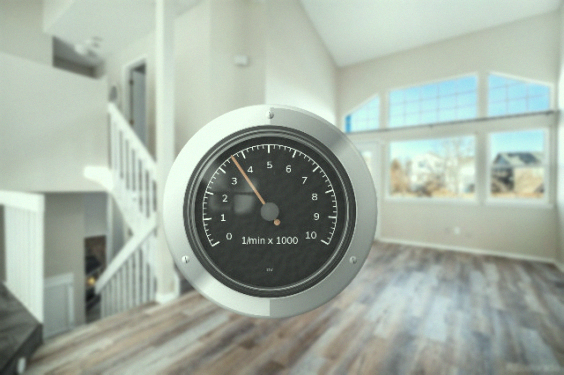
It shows 3600rpm
